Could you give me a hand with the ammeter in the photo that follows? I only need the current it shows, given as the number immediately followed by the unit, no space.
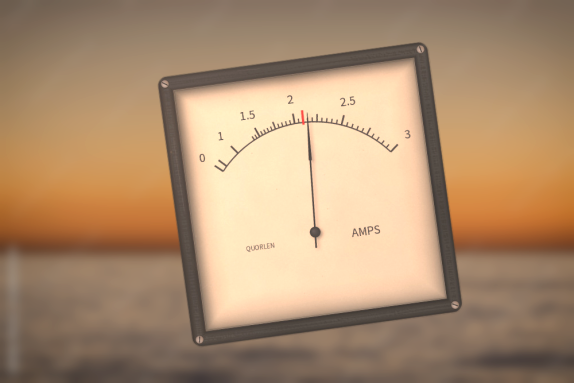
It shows 2.15A
